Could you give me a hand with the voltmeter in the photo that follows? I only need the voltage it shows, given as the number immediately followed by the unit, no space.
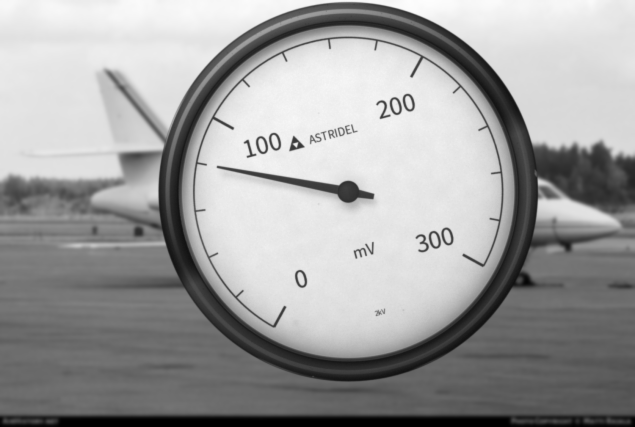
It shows 80mV
